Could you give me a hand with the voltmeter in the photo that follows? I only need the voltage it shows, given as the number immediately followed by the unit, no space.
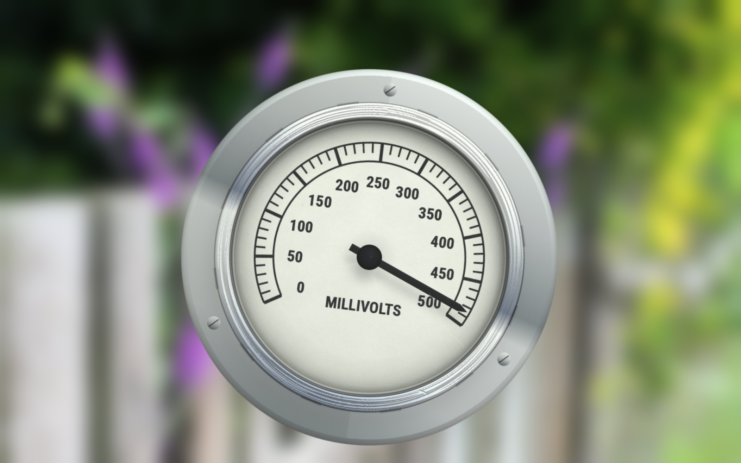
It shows 485mV
